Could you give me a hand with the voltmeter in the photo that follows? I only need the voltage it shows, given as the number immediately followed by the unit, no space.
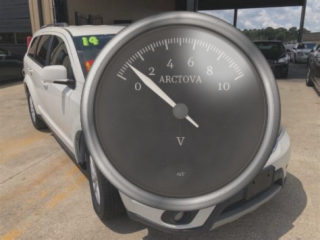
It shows 1V
